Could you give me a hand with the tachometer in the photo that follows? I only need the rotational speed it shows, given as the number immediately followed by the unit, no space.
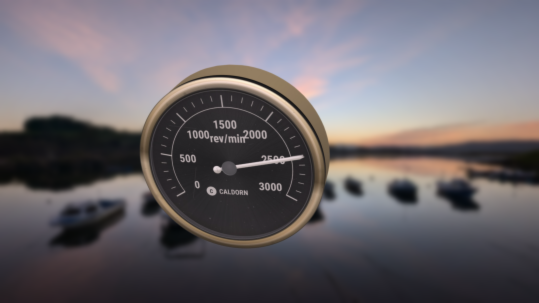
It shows 2500rpm
